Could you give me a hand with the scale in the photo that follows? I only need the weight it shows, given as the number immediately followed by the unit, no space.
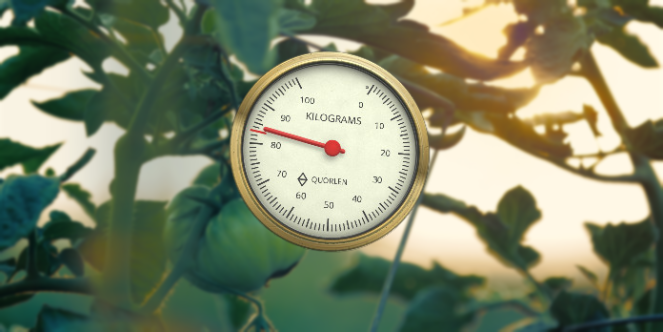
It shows 84kg
